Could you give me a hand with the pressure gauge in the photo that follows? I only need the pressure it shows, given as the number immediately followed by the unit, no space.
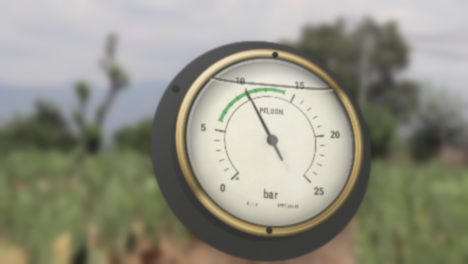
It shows 10bar
